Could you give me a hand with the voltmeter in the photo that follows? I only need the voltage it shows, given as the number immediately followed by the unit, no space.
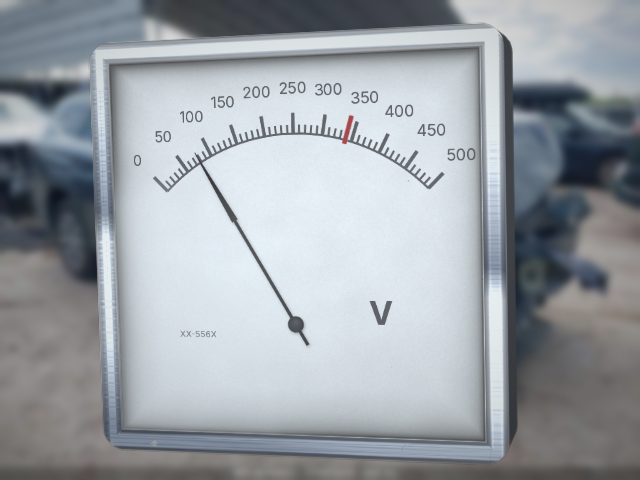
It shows 80V
